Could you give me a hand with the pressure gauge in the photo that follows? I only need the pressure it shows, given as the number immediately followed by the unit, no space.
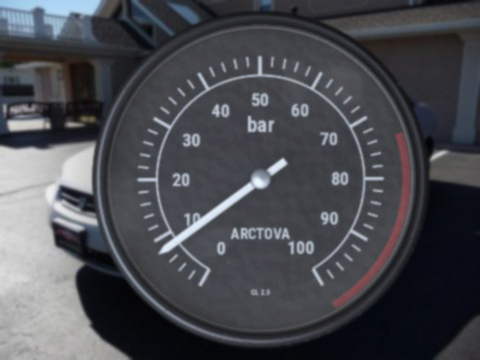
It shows 8bar
